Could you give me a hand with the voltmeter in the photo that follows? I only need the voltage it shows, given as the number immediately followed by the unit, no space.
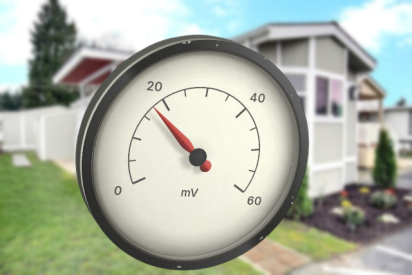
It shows 17.5mV
